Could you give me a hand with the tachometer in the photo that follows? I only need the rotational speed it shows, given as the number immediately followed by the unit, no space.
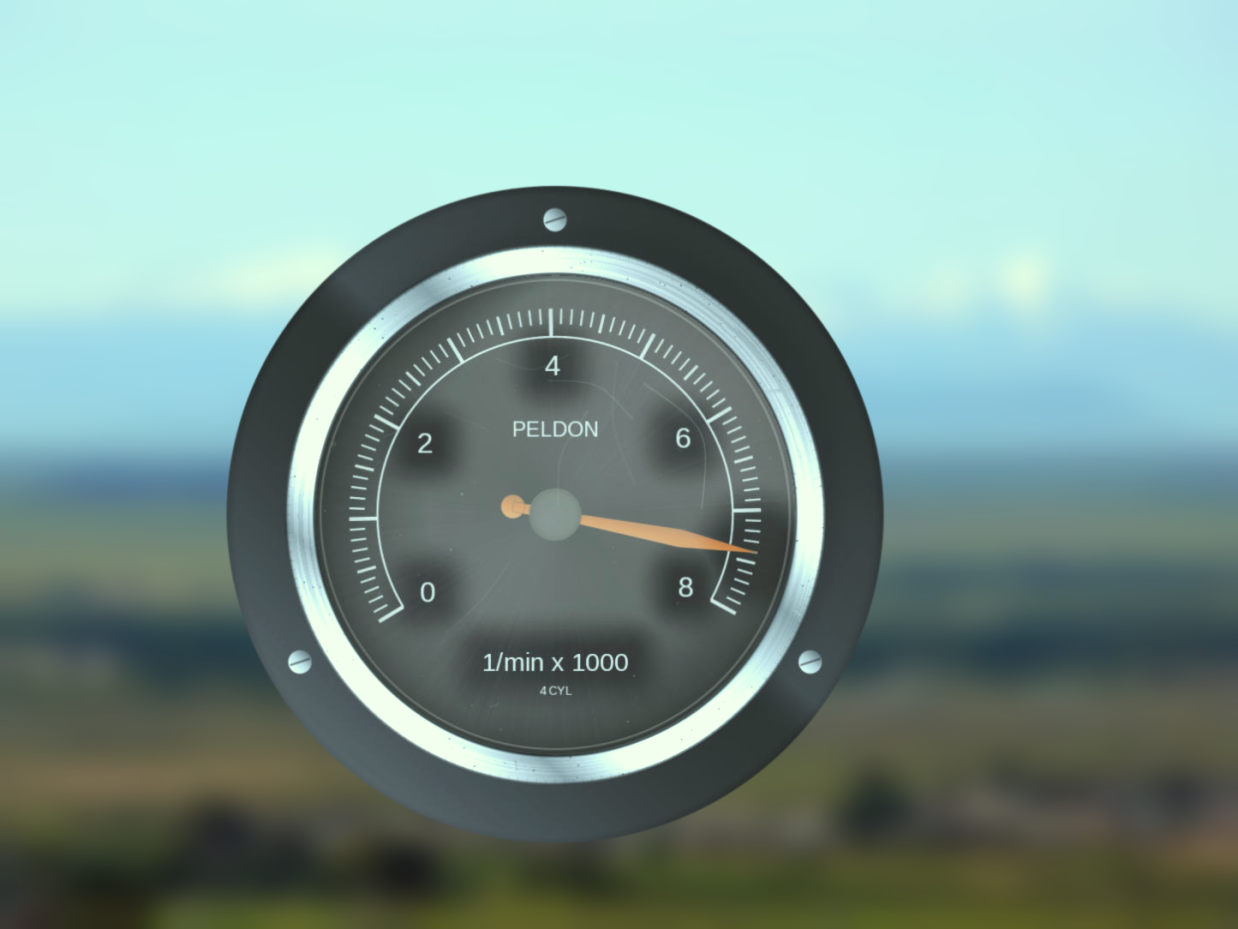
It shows 7400rpm
